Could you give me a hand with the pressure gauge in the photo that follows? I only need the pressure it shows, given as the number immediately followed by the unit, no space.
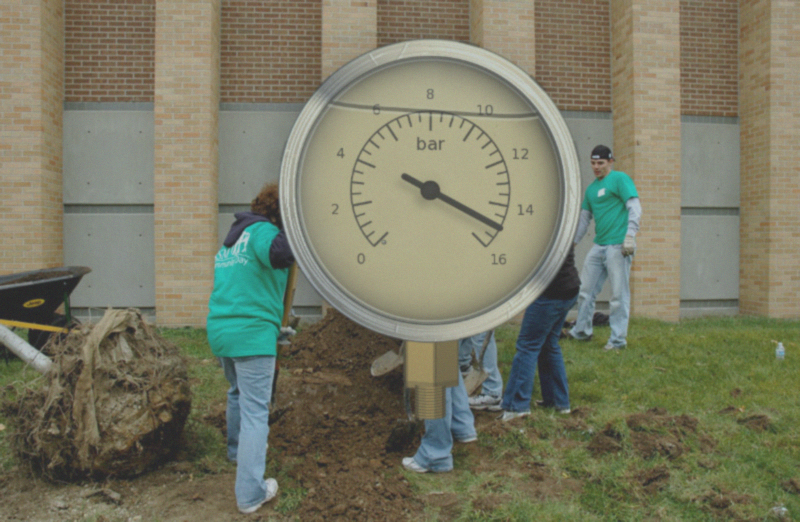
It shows 15bar
